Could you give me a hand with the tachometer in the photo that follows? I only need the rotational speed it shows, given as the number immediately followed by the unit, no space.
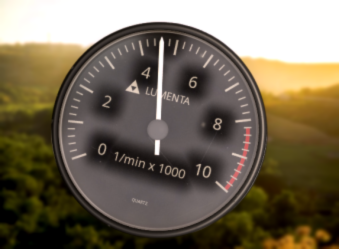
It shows 4600rpm
